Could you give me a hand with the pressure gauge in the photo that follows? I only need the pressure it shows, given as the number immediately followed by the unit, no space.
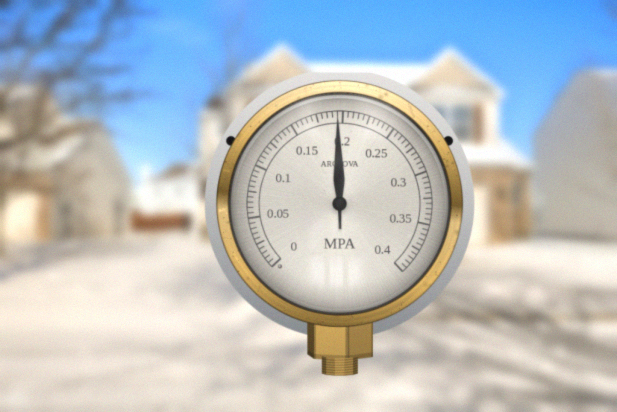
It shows 0.195MPa
